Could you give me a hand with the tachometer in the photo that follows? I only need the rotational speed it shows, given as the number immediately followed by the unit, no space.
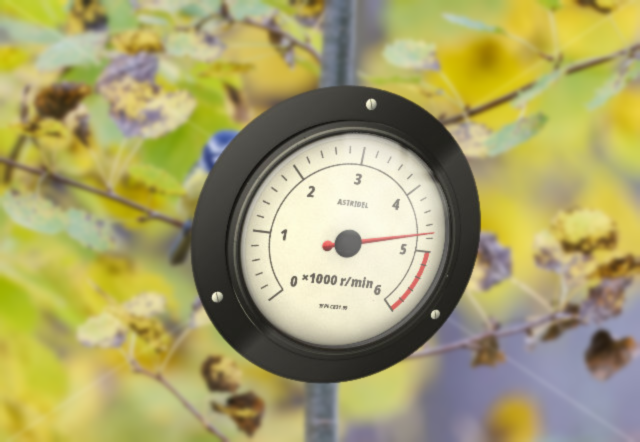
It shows 4700rpm
